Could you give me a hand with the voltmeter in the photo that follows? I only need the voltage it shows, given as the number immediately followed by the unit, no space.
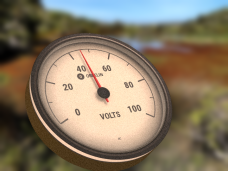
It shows 45V
